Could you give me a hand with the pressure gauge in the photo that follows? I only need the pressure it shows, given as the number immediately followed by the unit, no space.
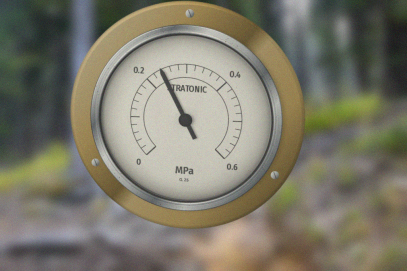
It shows 0.24MPa
